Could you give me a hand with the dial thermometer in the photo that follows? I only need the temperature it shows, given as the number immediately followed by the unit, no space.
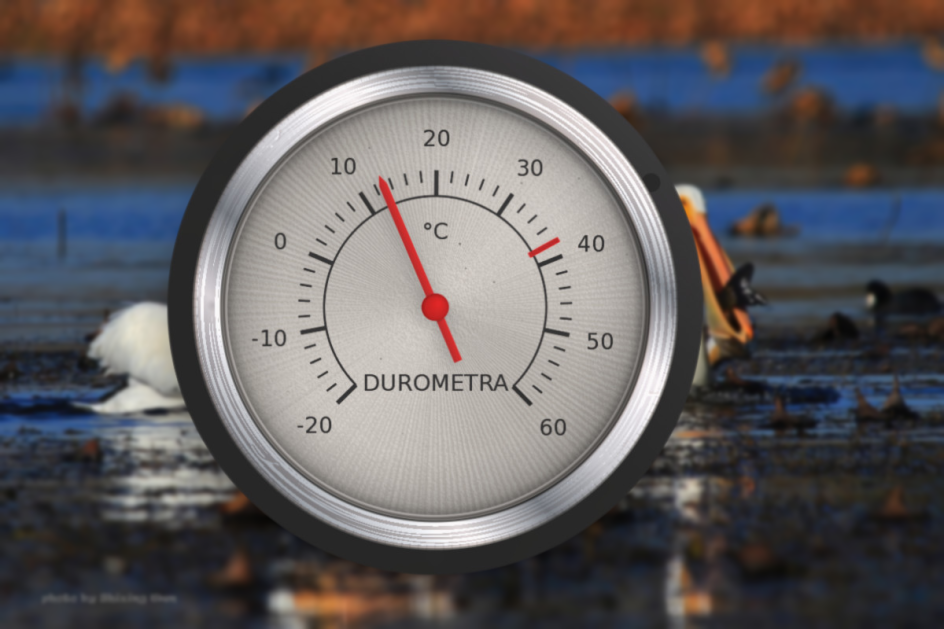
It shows 13°C
